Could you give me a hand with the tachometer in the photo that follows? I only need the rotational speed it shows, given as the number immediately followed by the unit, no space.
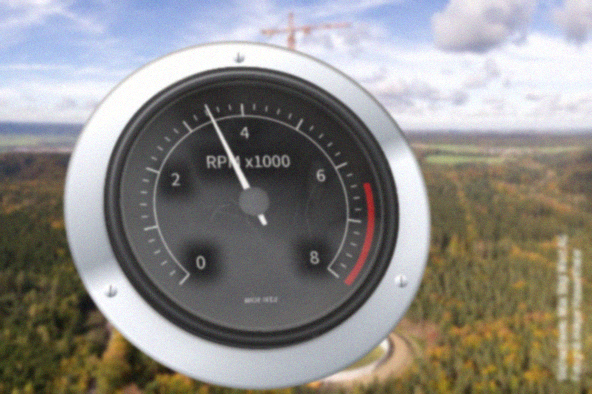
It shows 3400rpm
